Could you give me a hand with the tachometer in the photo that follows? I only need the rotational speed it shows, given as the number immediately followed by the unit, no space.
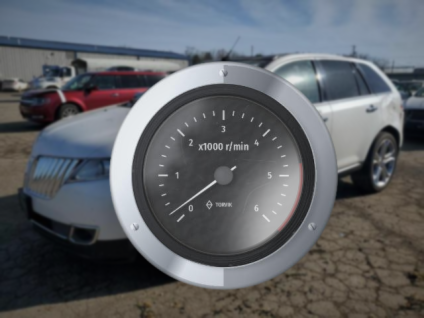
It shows 200rpm
